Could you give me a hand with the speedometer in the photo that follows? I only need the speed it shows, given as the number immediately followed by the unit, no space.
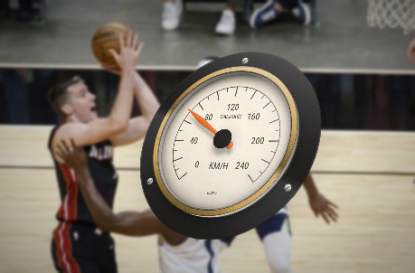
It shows 70km/h
